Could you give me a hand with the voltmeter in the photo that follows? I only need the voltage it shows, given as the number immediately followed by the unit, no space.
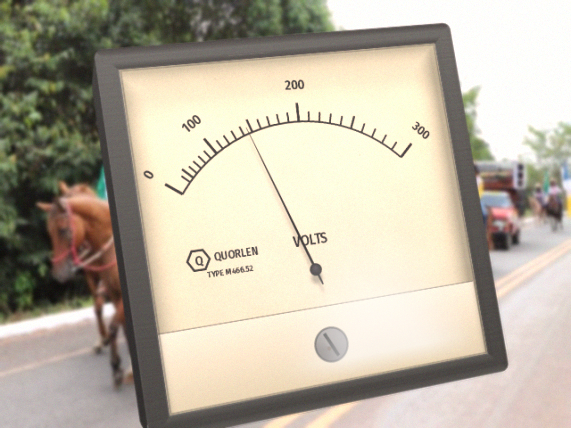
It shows 145V
